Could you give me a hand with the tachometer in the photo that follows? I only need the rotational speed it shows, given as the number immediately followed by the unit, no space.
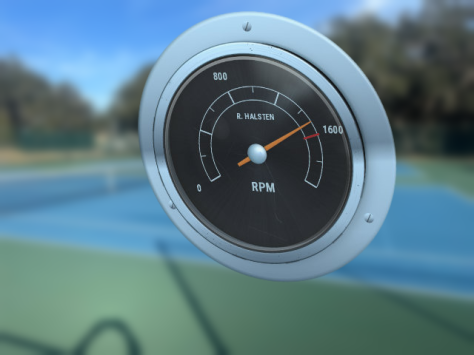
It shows 1500rpm
